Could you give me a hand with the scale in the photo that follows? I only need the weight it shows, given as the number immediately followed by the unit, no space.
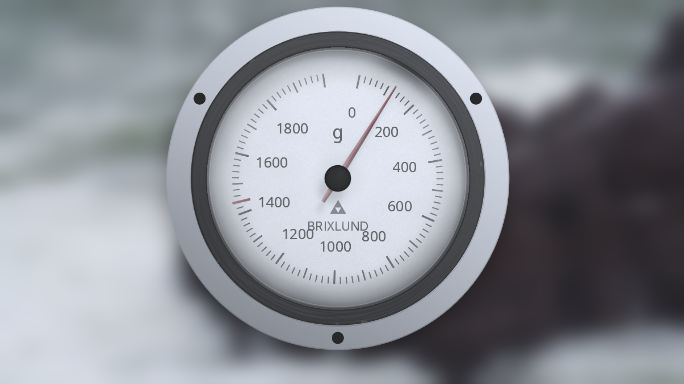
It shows 120g
